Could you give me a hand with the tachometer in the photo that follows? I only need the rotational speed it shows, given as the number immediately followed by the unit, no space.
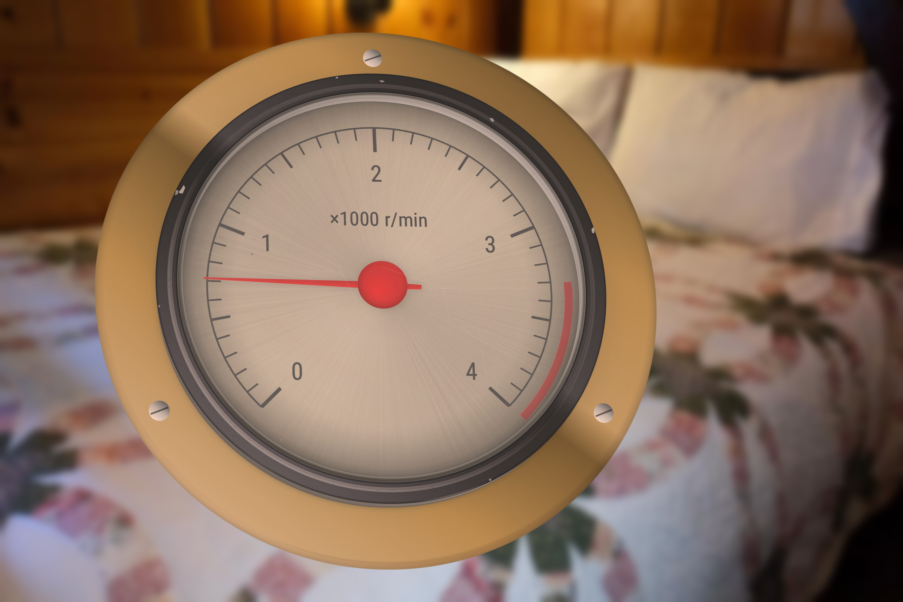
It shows 700rpm
